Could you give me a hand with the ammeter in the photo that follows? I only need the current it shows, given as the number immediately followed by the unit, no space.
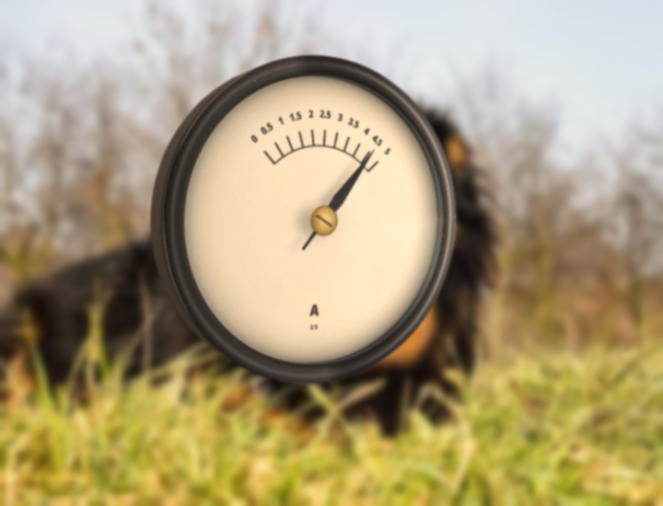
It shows 4.5A
